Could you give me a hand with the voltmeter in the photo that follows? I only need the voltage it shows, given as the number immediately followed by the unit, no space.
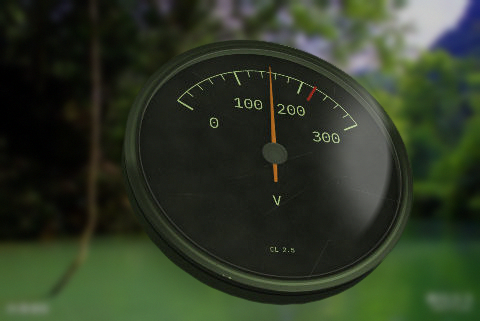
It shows 150V
